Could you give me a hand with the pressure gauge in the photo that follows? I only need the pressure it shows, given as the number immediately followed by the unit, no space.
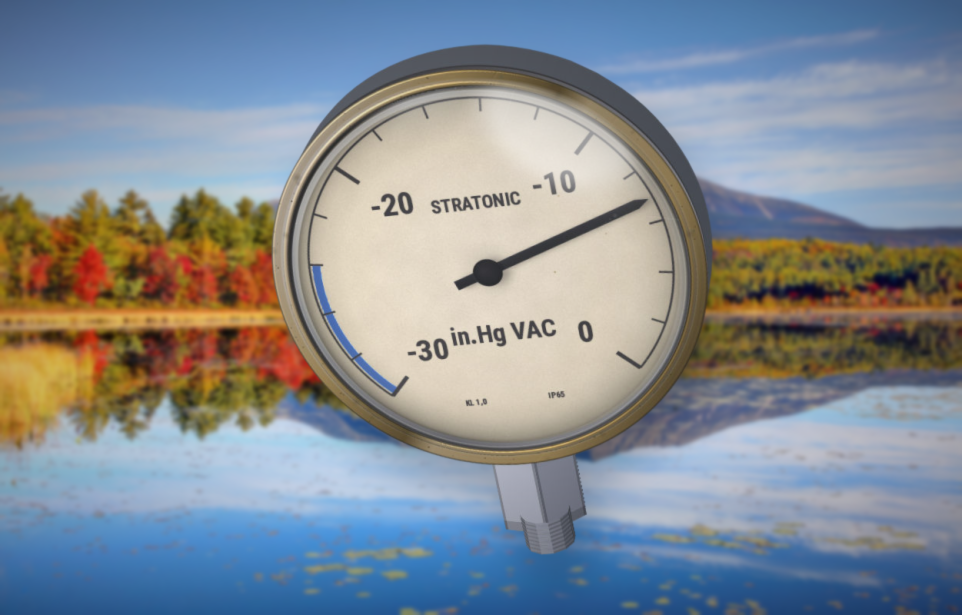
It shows -7inHg
